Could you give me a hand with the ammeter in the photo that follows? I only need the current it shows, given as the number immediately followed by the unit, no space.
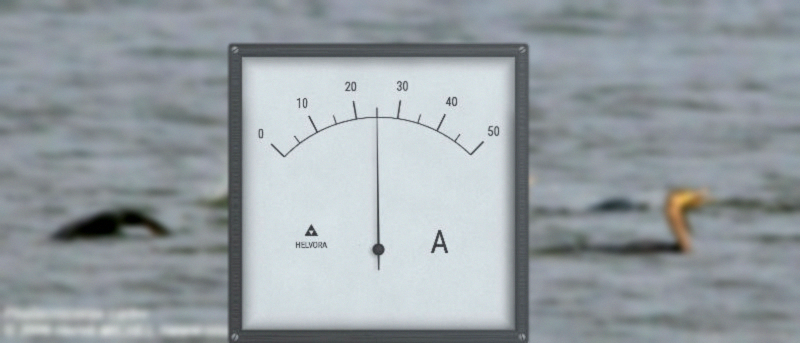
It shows 25A
